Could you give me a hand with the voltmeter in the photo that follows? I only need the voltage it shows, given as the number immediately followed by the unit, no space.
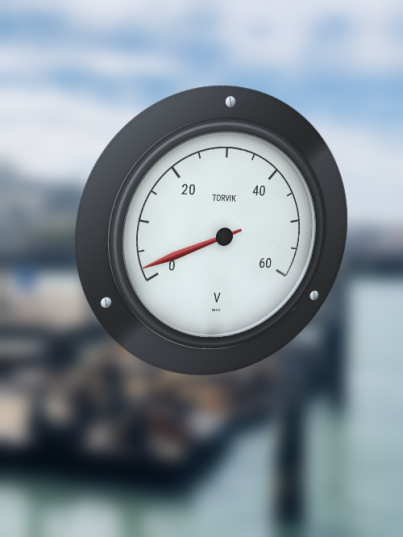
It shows 2.5V
